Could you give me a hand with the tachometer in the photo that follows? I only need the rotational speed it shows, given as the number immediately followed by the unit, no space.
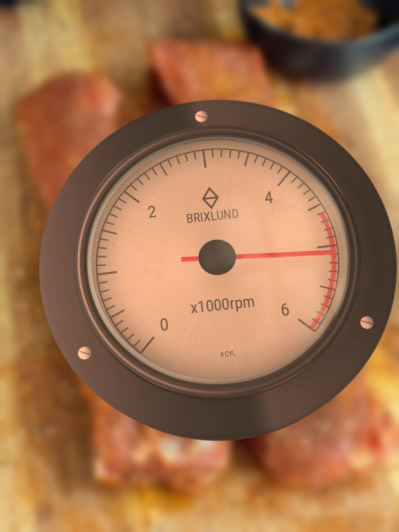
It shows 5100rpm
